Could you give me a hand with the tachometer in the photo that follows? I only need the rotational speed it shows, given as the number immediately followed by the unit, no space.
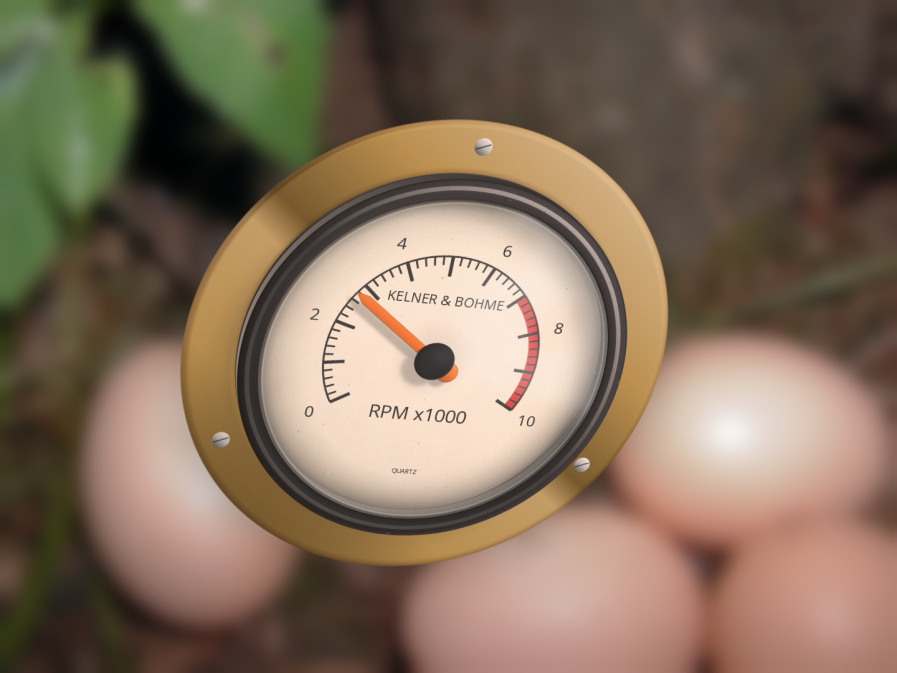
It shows 2800rpm
